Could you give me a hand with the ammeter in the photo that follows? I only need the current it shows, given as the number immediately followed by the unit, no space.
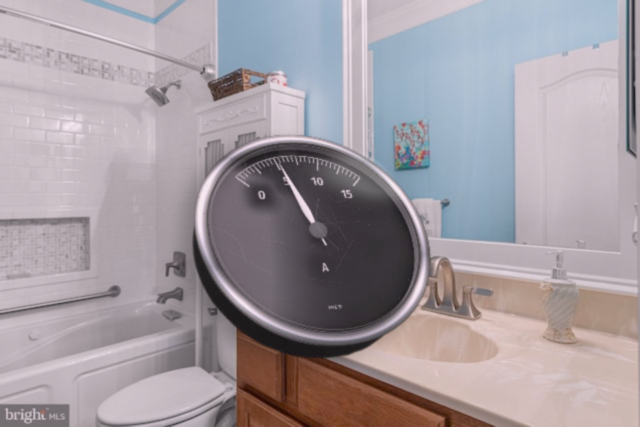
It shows 5A
